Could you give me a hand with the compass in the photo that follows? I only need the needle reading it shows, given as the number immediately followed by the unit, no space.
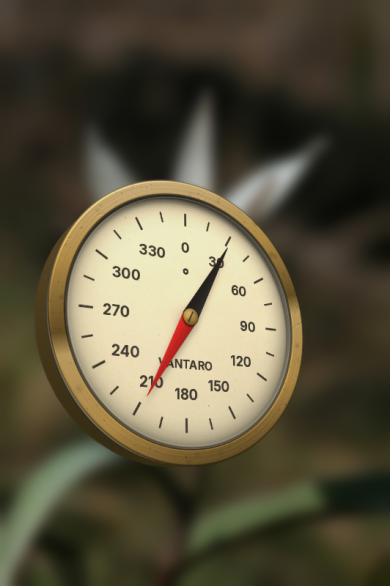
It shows 210°
